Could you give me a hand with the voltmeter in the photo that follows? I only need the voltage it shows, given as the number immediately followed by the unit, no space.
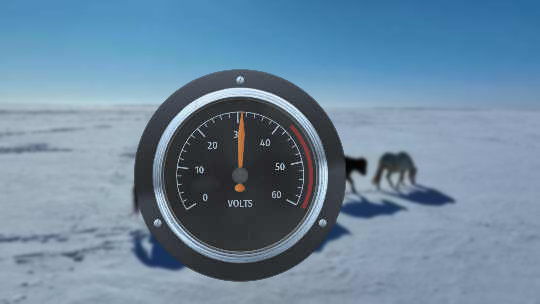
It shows 31V
